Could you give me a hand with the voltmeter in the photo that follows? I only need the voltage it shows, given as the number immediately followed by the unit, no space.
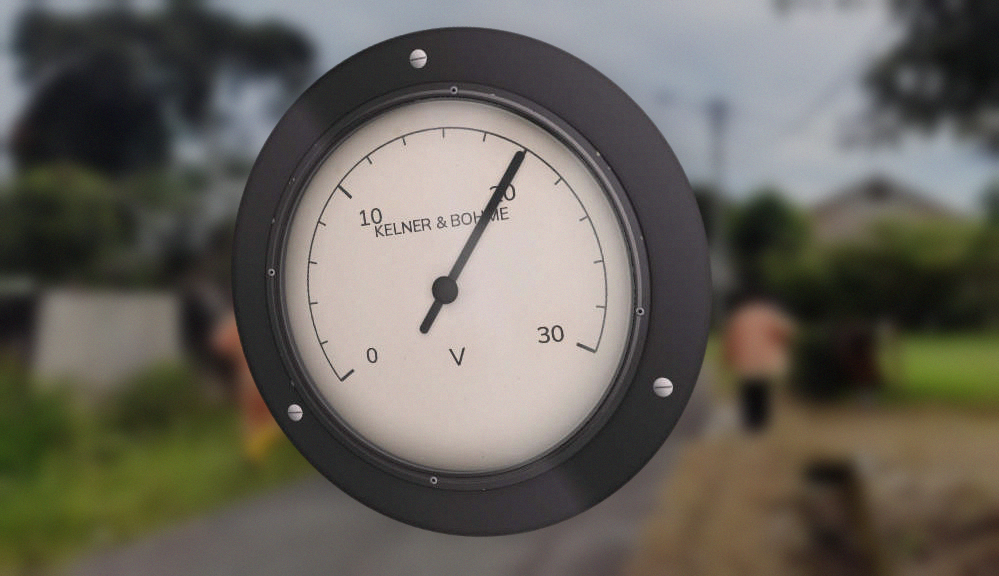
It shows 20V
